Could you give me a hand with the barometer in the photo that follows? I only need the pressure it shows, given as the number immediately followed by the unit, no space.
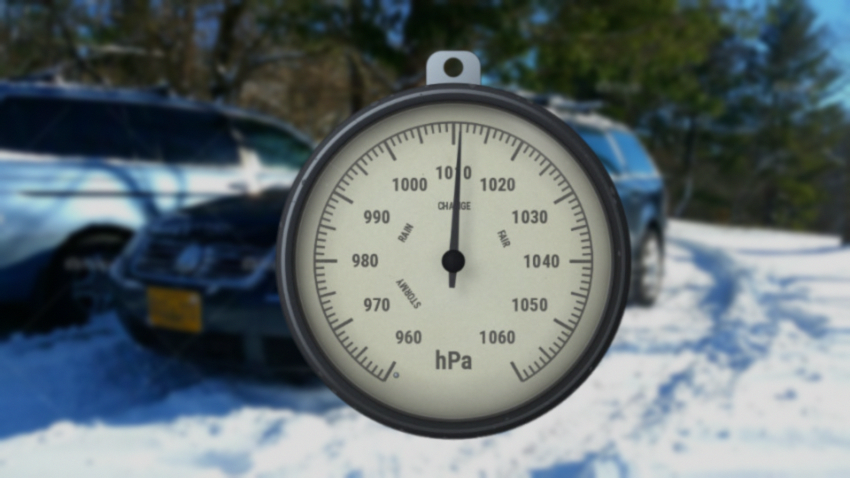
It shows 1011hPa
